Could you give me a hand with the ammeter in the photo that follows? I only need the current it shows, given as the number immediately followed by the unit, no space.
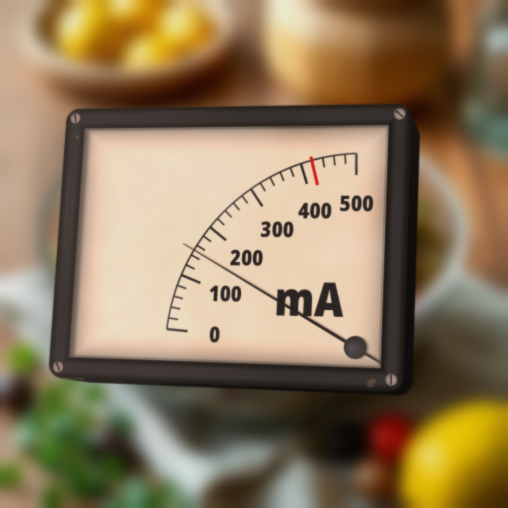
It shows 150mA
